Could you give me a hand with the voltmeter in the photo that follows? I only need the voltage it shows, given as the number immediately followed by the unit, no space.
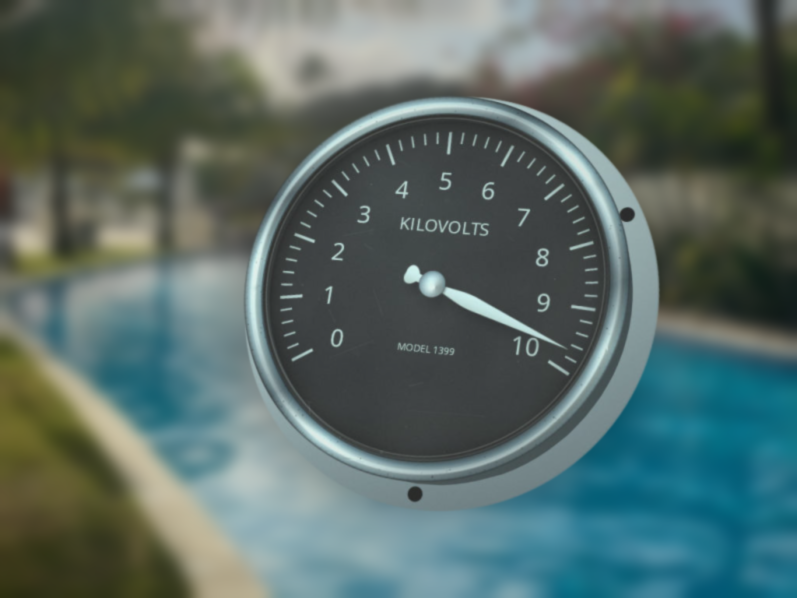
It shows 9.7kV
